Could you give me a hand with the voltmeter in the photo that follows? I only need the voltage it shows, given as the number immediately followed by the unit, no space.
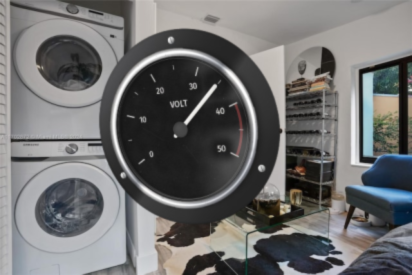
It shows 35V
